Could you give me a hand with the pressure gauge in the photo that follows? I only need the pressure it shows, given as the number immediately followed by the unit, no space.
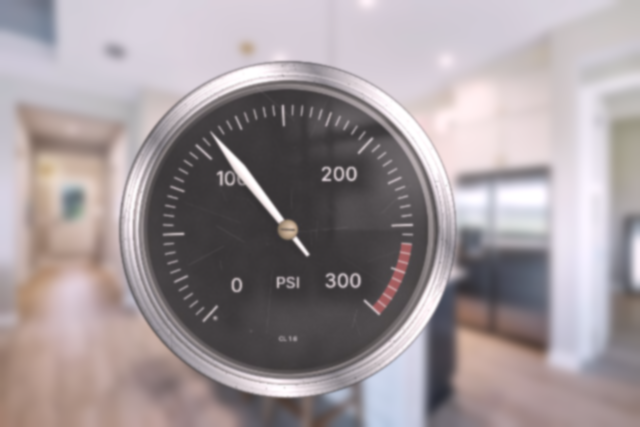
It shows 110psi
